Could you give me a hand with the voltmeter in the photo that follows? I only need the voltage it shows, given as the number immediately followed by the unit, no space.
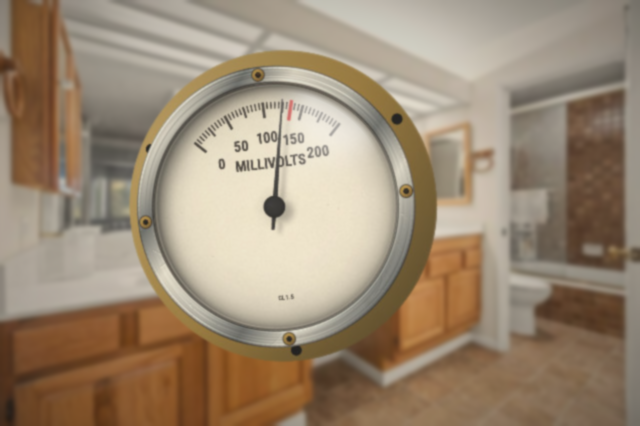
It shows 125mV
